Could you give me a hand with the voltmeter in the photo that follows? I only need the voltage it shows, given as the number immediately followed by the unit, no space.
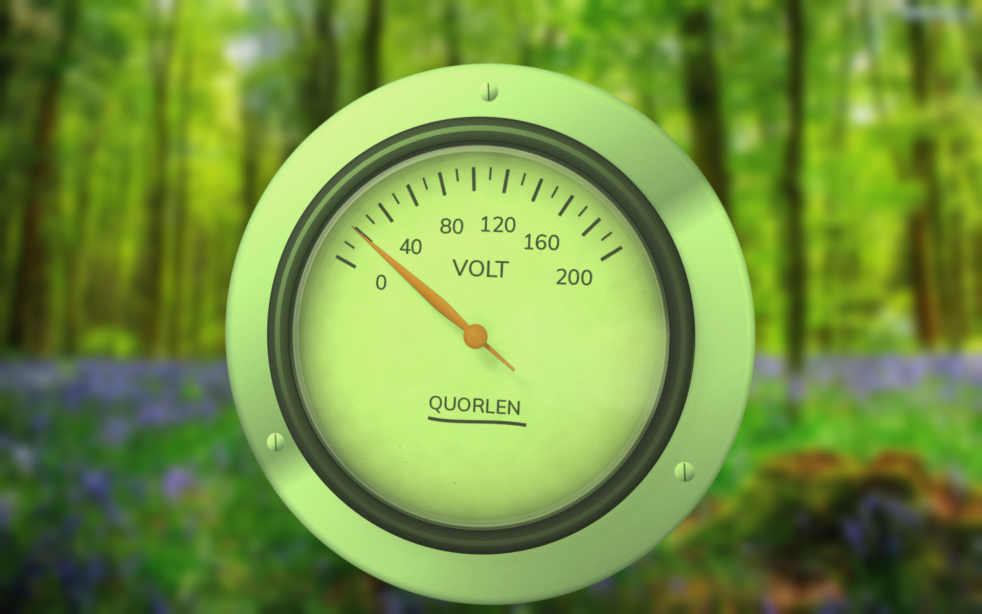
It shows 20V
